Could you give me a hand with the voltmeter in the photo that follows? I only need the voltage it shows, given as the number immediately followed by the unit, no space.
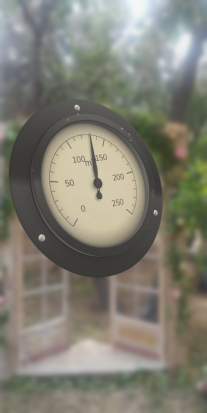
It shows 130mV
